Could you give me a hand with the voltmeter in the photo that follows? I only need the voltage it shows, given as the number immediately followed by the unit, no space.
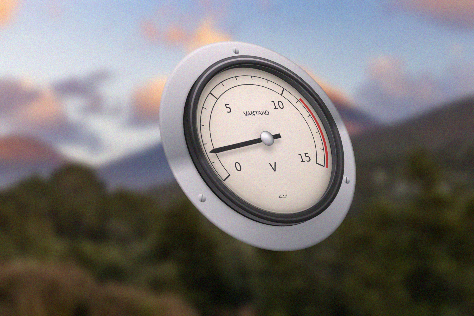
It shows 1.5V
